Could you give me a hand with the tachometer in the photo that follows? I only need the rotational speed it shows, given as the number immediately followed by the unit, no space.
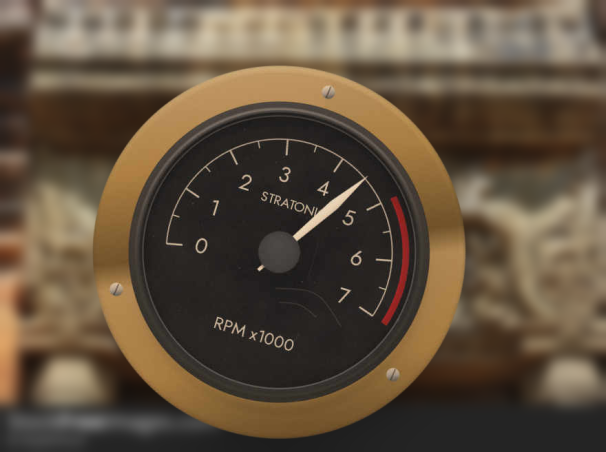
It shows 4500rpm
